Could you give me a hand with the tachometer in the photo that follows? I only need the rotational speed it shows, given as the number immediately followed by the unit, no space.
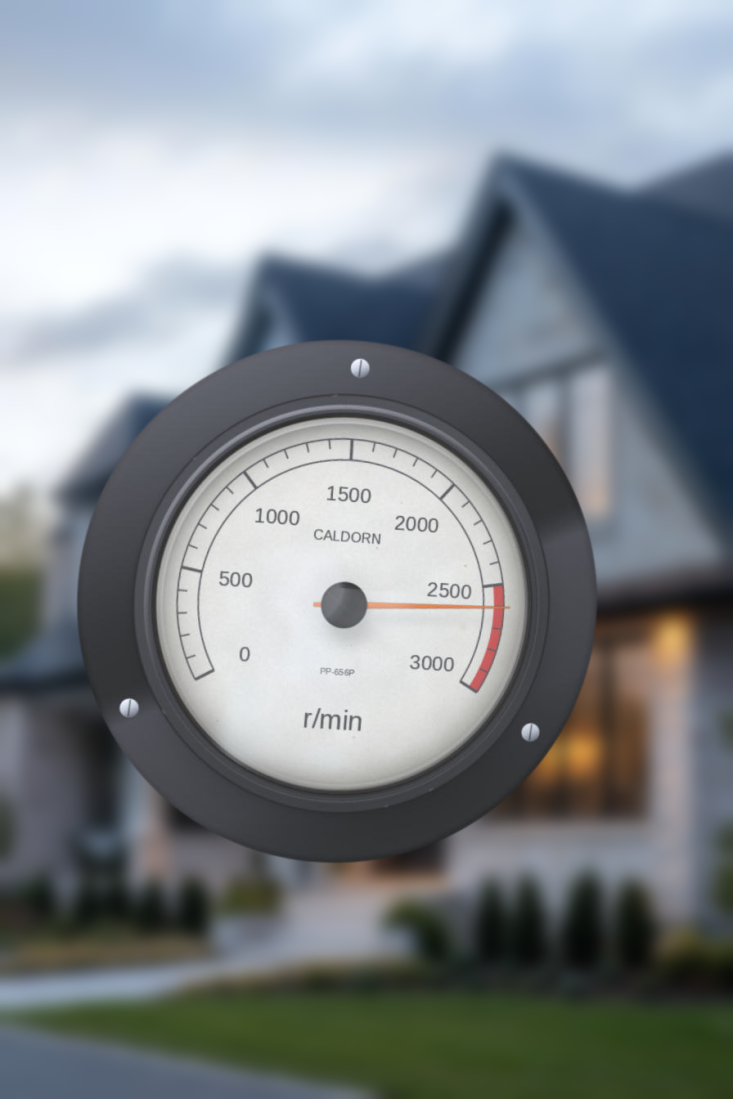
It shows 2600rpm
